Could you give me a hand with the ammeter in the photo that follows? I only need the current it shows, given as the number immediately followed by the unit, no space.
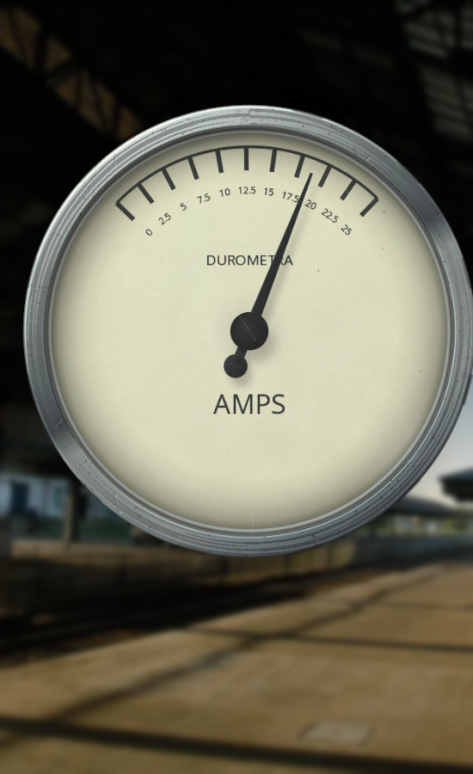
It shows 18.75A
